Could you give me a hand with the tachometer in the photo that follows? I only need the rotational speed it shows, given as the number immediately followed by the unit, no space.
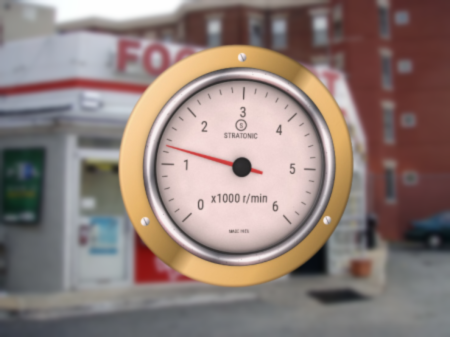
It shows 1300rpm
